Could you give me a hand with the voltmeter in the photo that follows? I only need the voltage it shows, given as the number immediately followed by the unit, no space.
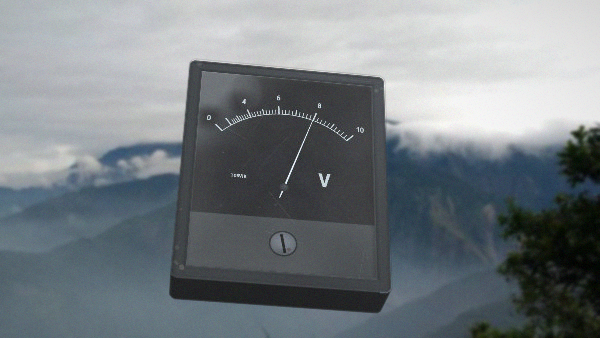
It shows 8V
